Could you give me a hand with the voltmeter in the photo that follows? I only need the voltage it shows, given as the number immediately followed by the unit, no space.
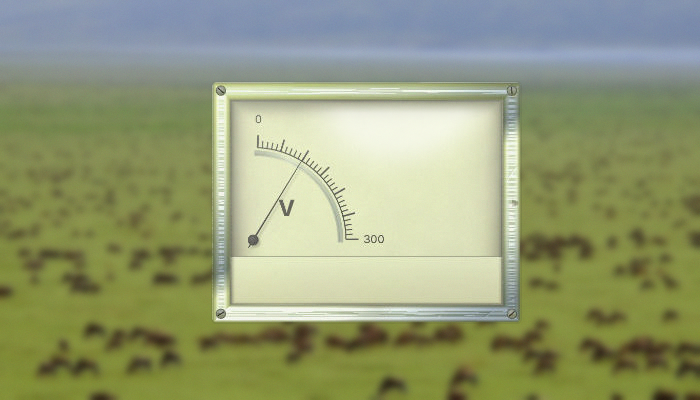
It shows 100V
